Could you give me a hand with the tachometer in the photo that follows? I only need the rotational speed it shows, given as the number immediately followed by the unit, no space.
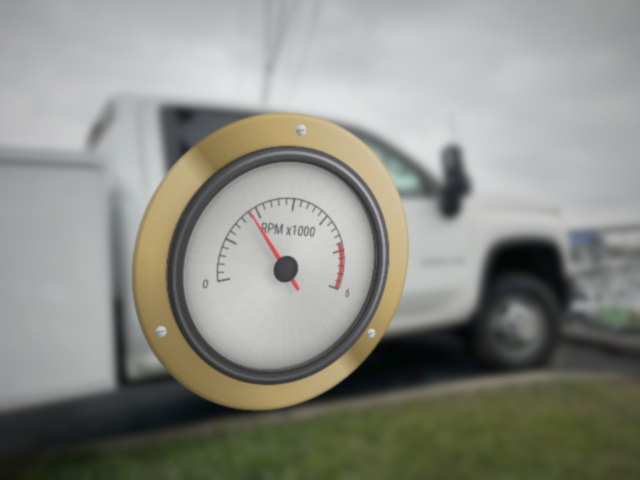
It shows 1800rpm
